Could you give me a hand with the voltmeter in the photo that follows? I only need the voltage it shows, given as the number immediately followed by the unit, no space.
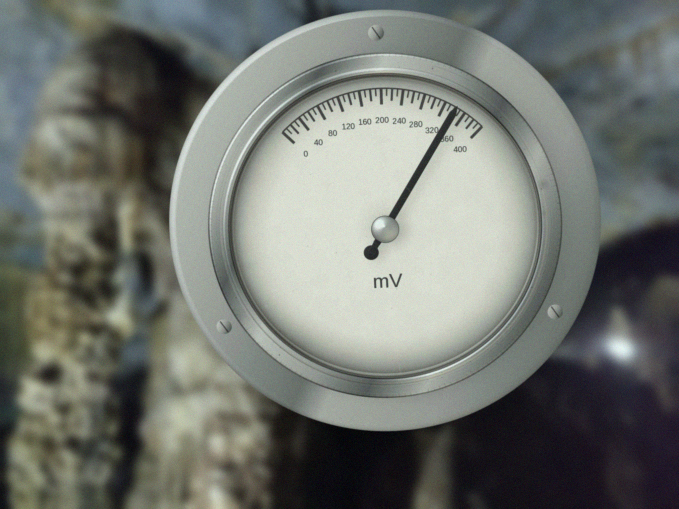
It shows 340mV
